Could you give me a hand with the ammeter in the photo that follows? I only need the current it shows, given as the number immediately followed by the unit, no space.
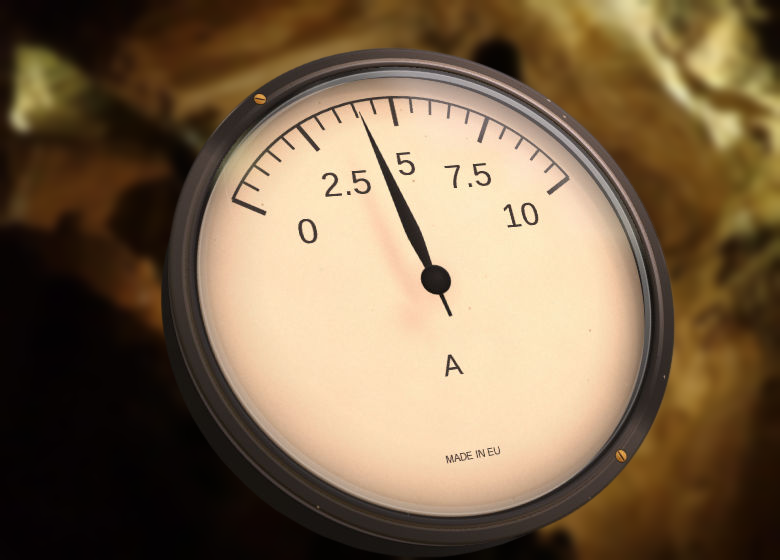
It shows 4A
